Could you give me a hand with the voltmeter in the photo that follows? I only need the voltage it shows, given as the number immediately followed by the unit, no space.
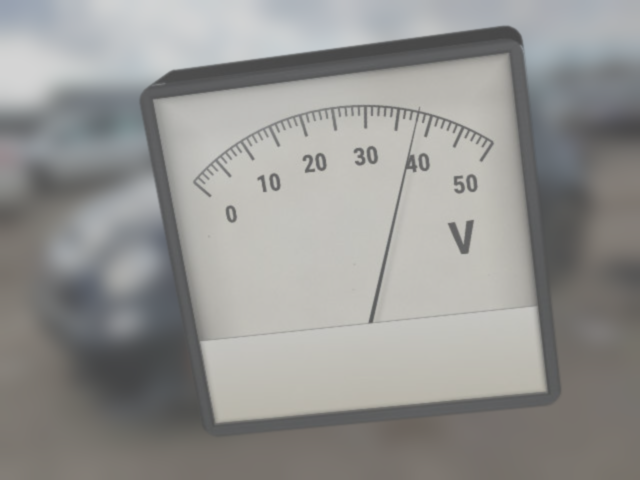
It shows 38V
